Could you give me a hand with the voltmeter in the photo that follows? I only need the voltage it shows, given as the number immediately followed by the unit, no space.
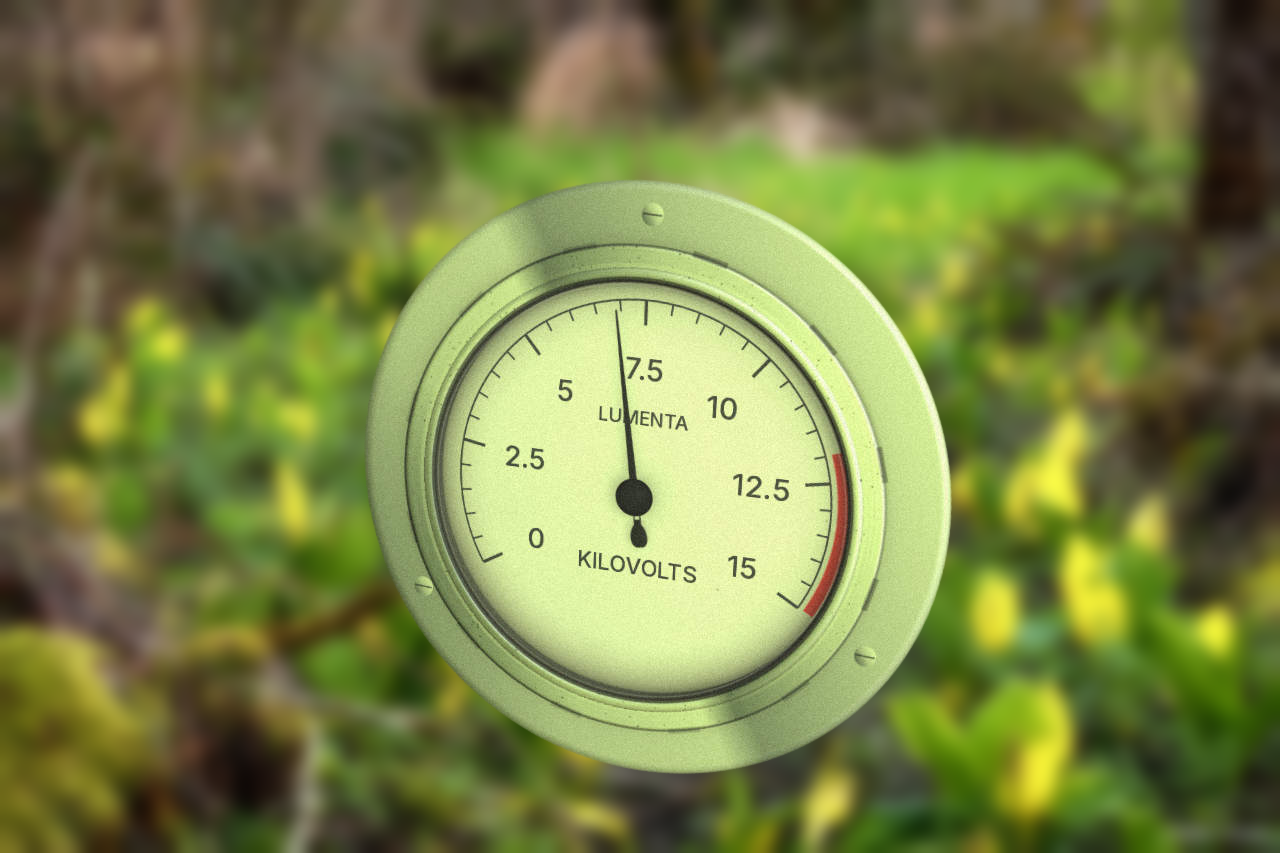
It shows 7kV
